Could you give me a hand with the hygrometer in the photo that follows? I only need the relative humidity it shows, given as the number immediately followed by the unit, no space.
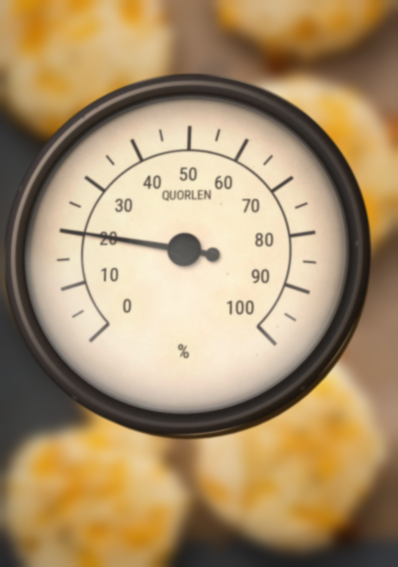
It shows 20%
